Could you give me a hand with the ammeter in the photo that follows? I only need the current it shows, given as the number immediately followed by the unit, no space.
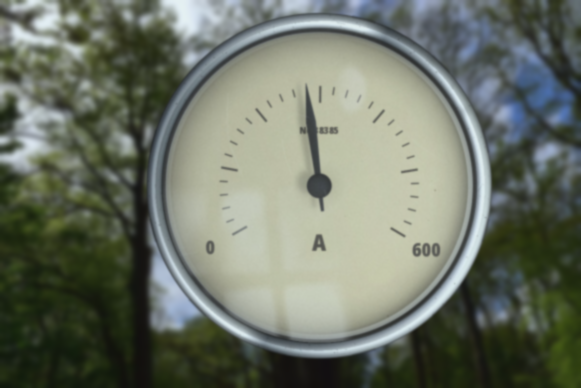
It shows 280A
